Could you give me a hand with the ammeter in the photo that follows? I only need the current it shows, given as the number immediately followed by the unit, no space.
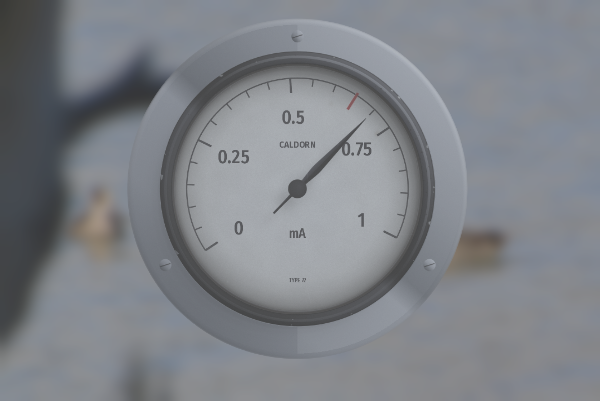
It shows 0.7mA
